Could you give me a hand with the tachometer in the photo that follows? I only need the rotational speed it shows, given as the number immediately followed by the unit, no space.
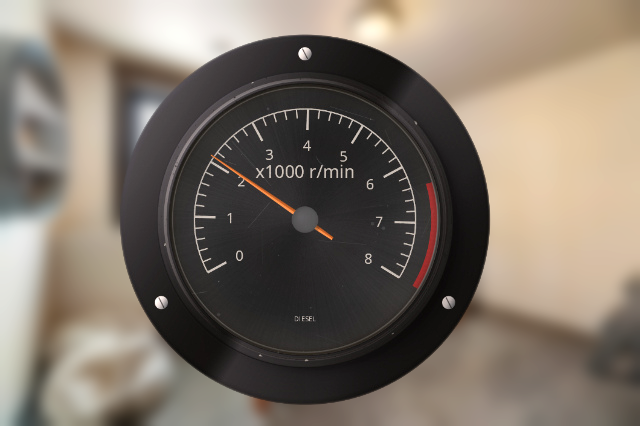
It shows 2100rpm
